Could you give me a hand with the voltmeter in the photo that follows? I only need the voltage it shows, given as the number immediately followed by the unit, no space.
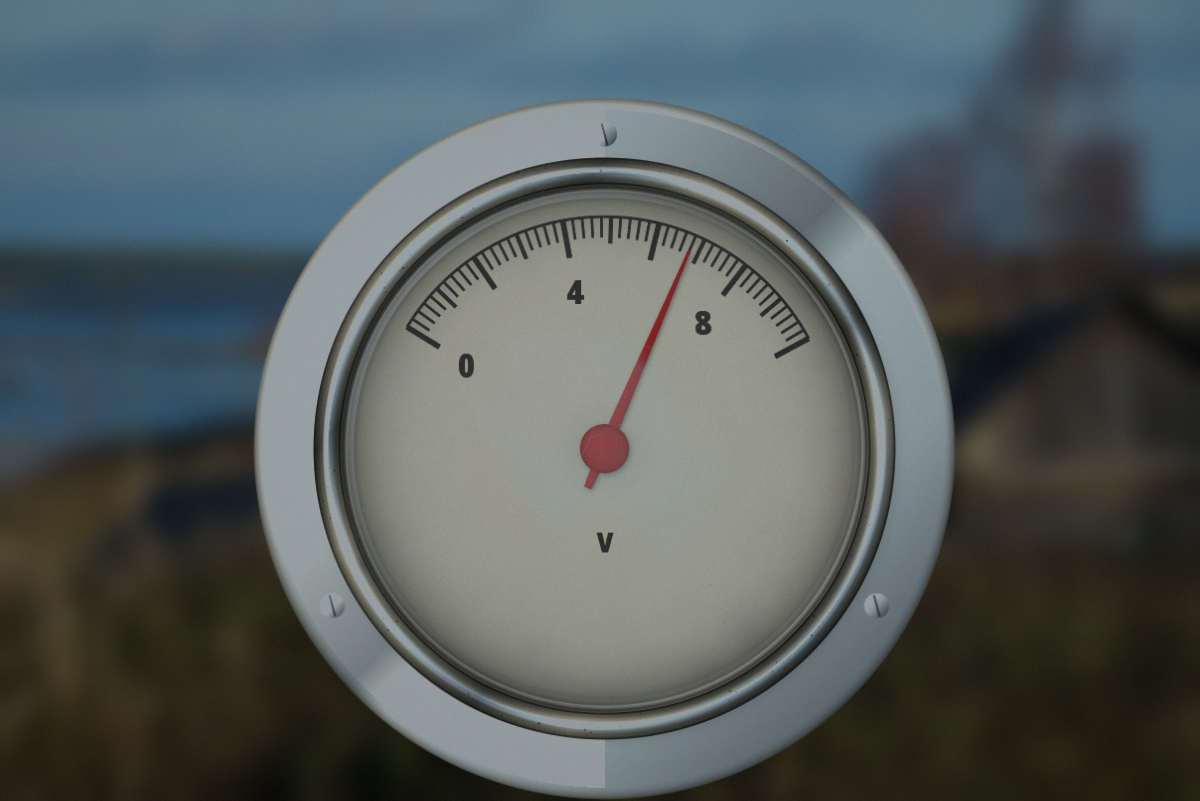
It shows 6.8V
